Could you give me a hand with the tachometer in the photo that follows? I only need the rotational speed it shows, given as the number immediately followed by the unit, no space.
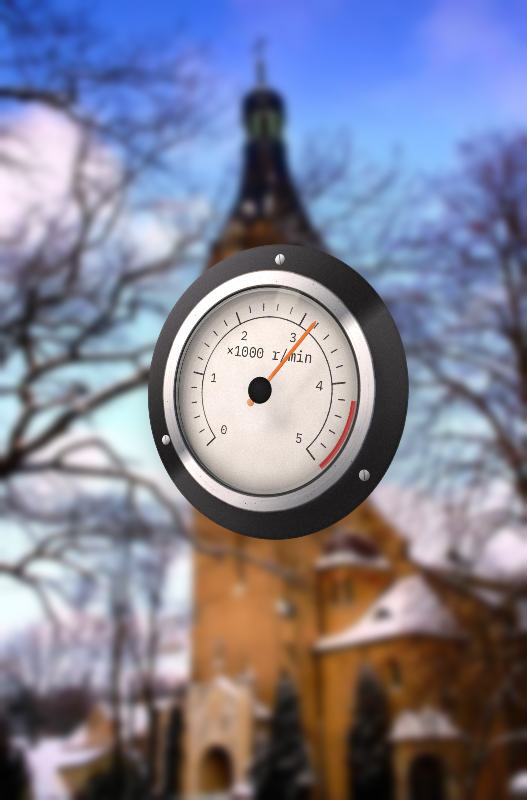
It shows 3200rpm
